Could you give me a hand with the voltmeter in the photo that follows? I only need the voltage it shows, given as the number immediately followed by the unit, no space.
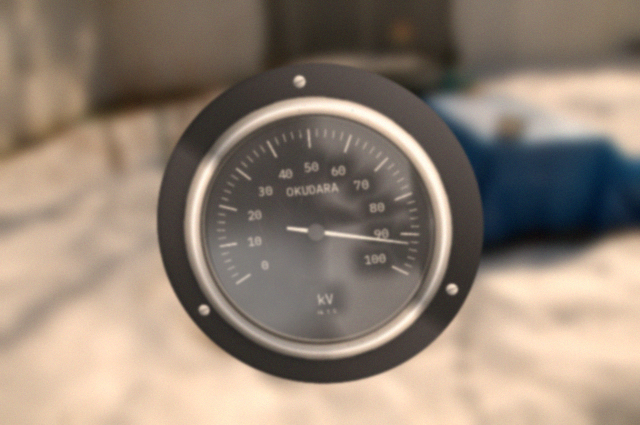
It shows 92kV
